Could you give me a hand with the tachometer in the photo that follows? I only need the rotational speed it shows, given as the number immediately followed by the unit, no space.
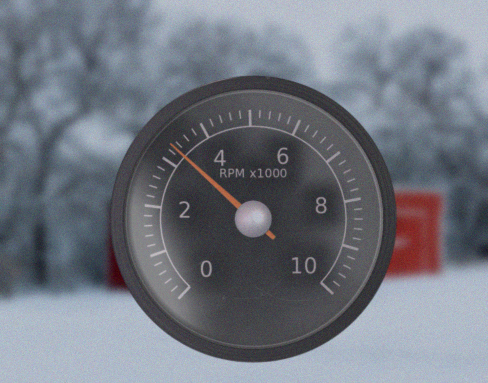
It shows 3300rpm
